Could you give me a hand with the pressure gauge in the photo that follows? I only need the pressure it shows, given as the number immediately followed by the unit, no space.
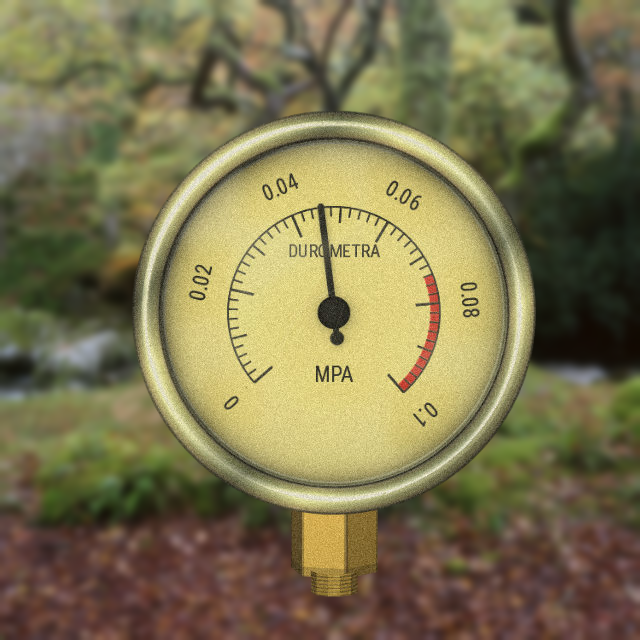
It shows 0.046MPa
